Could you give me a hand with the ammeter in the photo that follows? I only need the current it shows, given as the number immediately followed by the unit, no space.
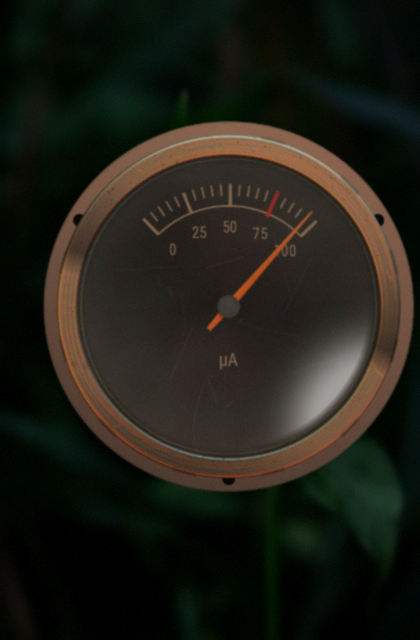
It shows 95µA
